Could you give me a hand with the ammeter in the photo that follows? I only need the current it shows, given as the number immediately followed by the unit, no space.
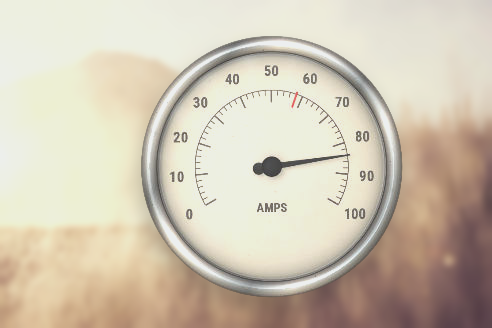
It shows 84A
